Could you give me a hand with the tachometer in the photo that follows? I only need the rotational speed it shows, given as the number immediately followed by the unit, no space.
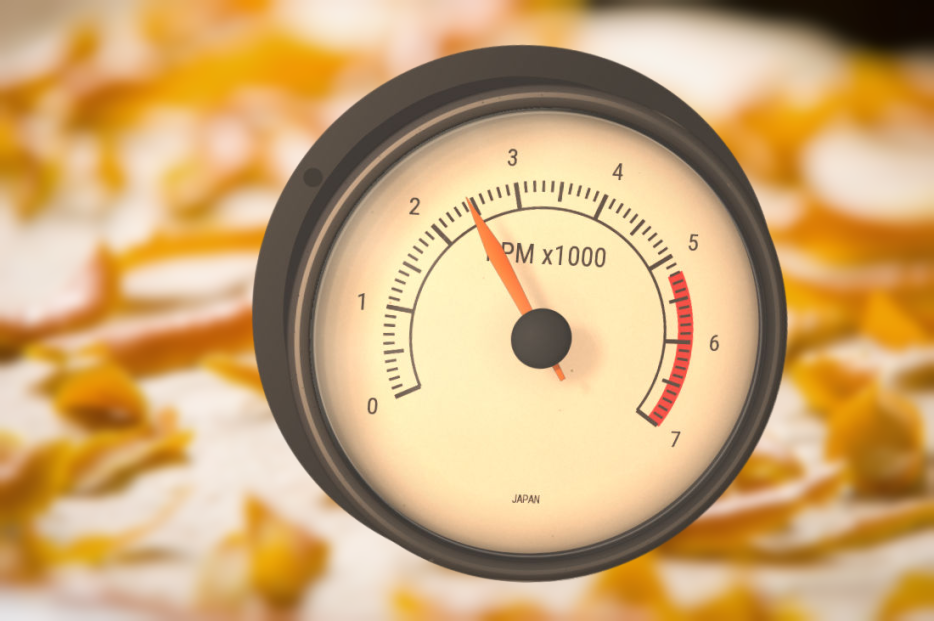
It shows 2450rpm
